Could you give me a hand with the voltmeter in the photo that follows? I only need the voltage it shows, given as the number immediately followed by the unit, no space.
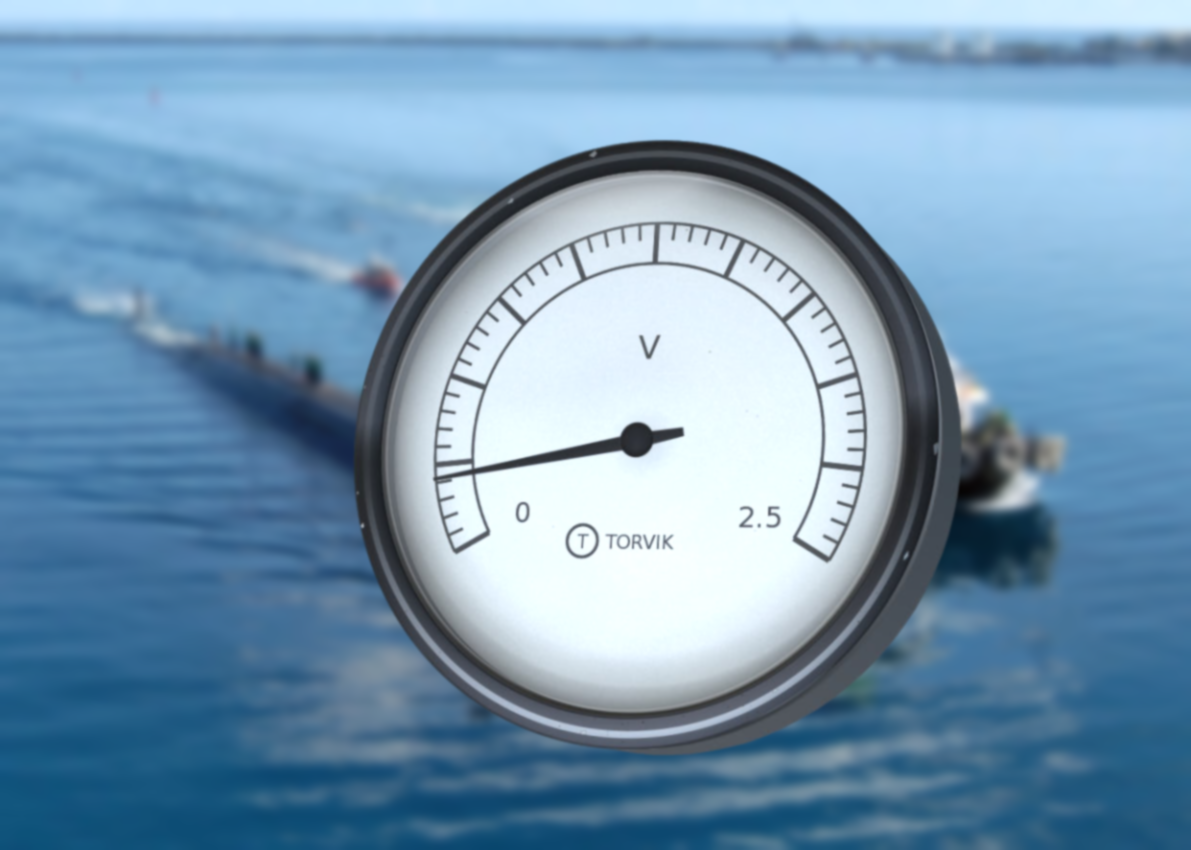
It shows 0.2V
